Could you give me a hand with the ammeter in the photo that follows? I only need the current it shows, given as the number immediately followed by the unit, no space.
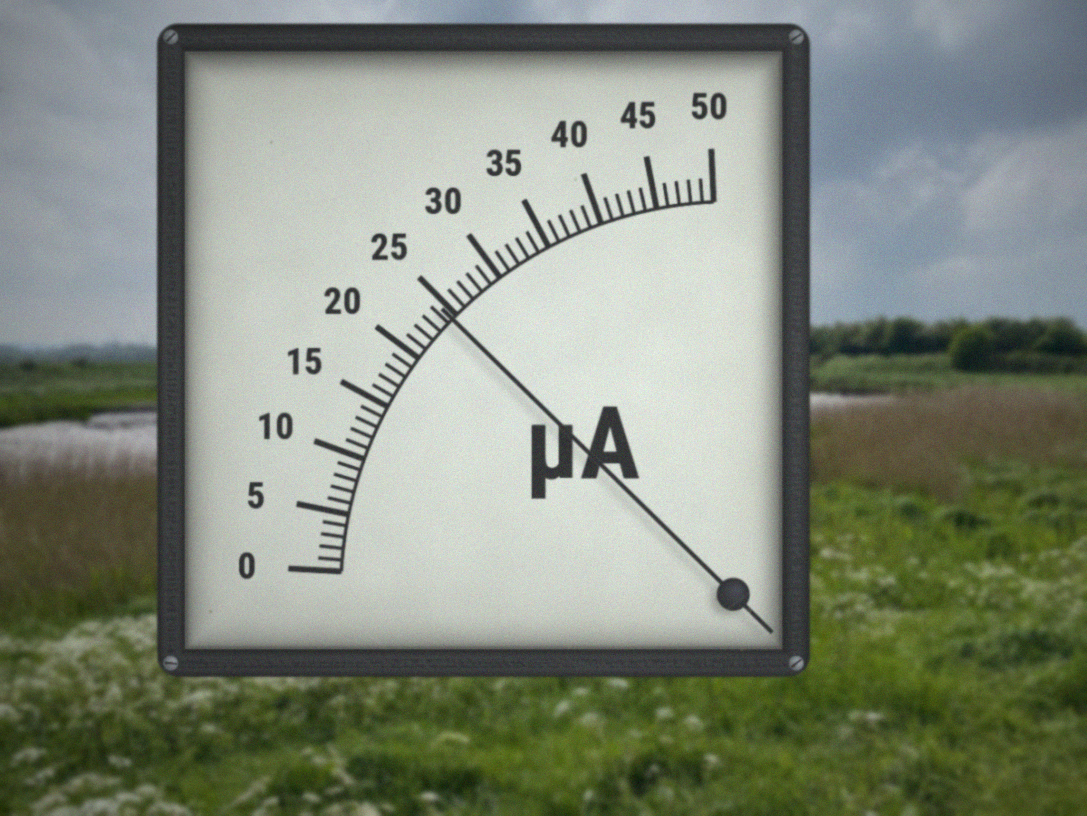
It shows 24.5µA
